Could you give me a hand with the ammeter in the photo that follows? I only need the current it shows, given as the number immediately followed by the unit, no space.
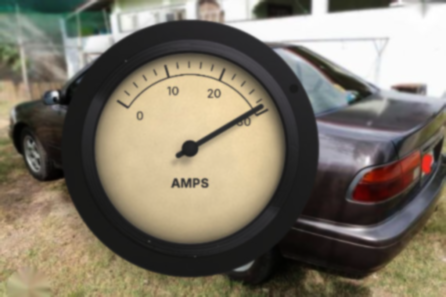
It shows 29A
